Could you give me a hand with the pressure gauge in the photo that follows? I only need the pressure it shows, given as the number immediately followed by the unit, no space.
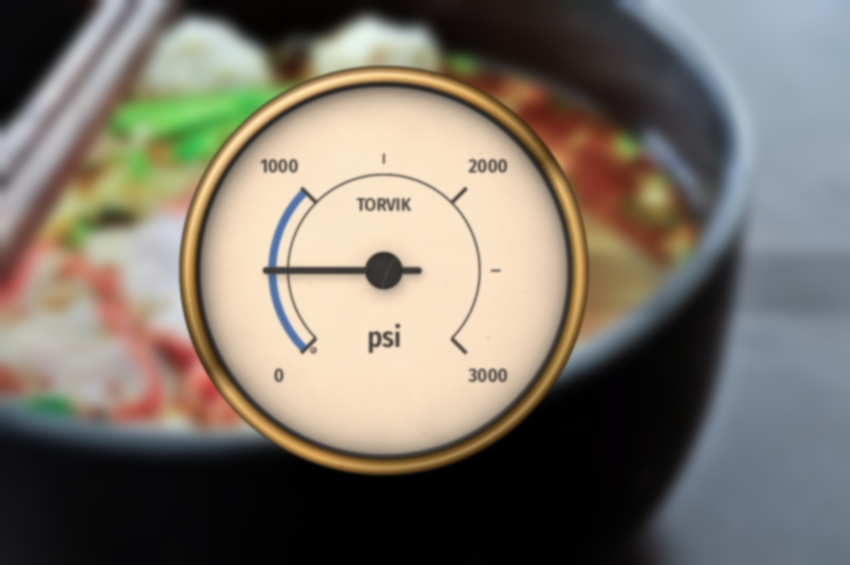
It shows 500psi
